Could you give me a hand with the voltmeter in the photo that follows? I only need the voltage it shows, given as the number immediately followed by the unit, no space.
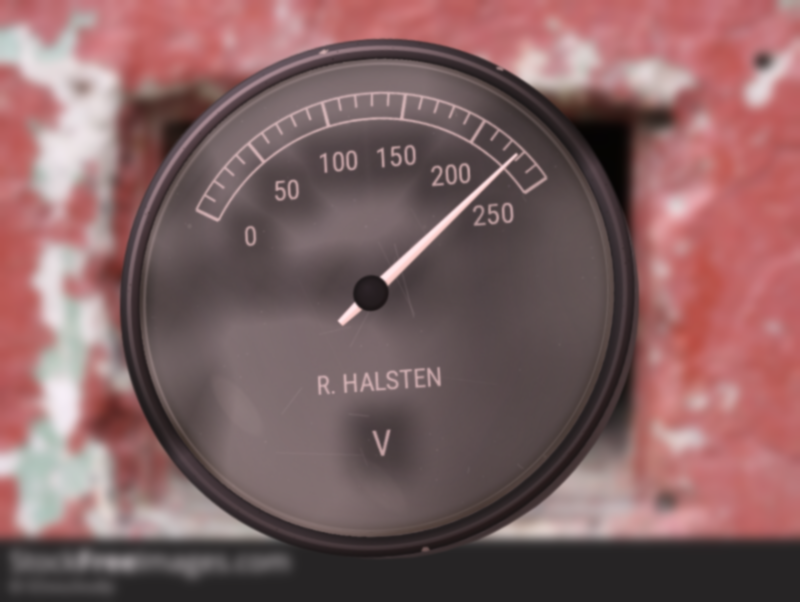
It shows 230V
